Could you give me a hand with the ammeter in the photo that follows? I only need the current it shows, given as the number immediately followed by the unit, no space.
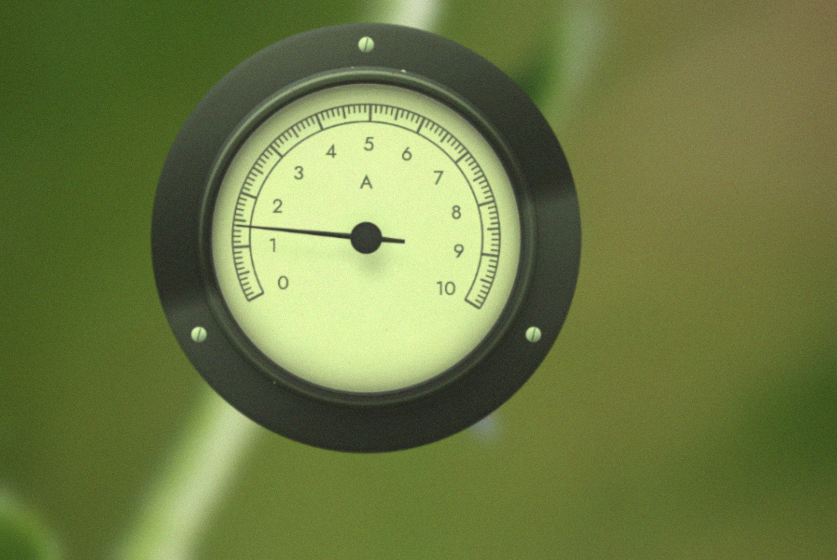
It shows 1.4A
